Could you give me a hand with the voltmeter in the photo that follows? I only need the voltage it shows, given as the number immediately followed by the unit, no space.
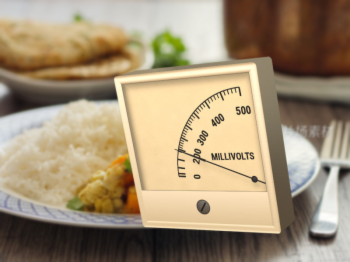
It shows 200mV
